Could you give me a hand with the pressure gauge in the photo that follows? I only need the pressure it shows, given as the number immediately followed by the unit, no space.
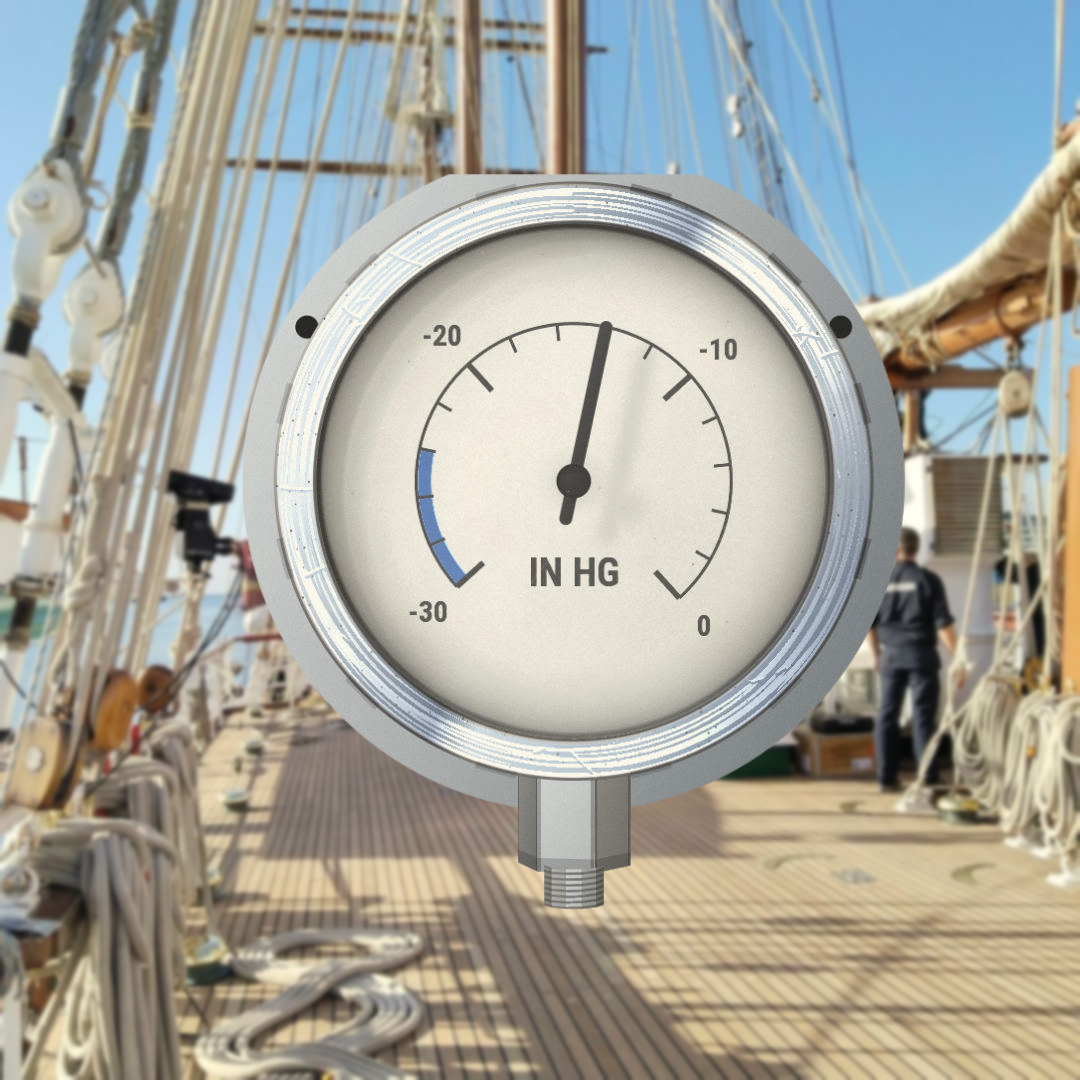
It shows -14inHg
